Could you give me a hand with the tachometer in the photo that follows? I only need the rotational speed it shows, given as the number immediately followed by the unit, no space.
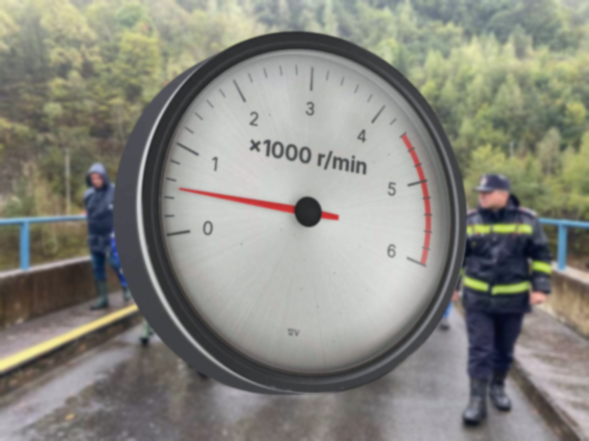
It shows 500rpm
